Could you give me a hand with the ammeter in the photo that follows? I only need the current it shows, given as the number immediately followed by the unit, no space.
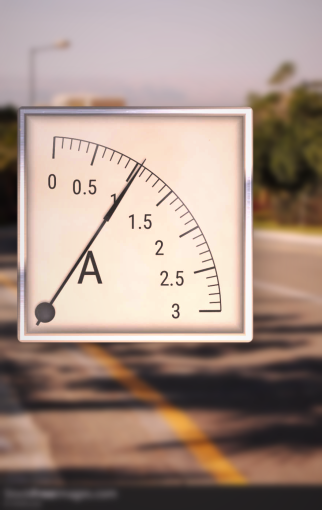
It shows 1.05A
